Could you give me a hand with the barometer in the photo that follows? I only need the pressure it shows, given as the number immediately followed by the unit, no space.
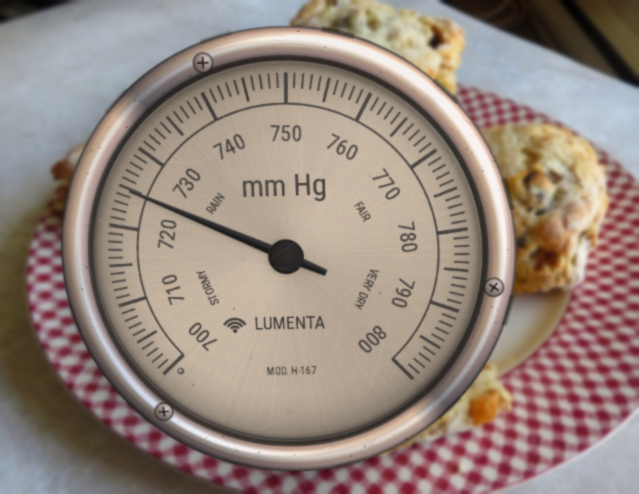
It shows 725mmHg
